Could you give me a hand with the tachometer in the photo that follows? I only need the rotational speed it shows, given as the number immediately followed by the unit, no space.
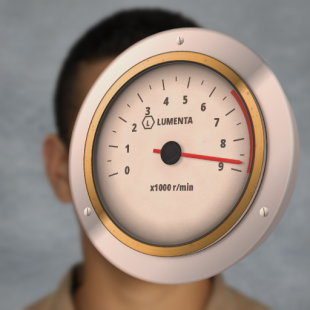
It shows 8750rpm
